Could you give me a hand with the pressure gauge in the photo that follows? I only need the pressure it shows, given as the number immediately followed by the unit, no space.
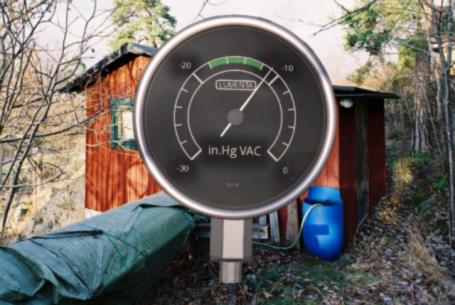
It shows -11inHg
